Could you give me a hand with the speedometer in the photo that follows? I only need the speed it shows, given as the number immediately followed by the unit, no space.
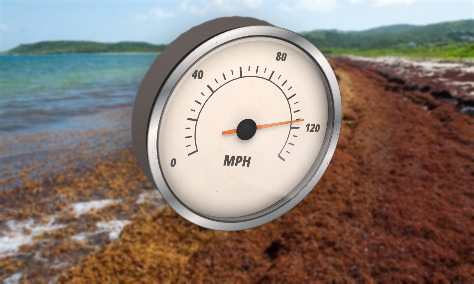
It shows 115mph
